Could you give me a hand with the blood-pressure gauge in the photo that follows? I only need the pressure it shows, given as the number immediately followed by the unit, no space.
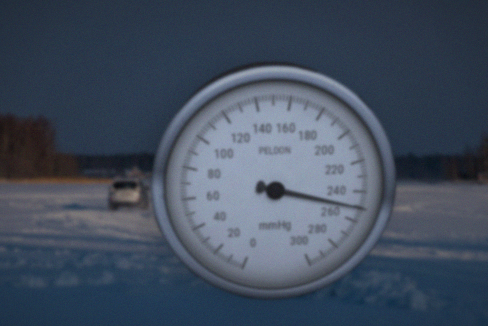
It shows 250mmHg
